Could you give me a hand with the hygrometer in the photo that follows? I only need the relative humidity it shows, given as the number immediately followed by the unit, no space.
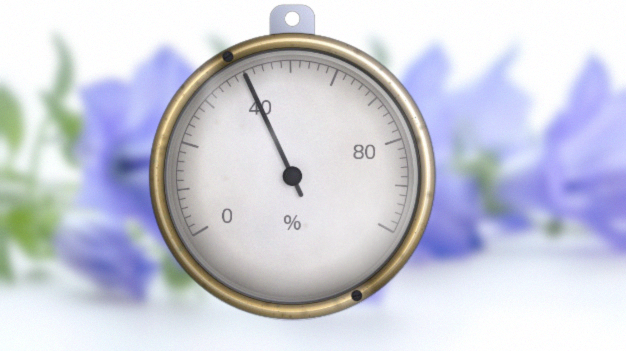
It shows 40%
